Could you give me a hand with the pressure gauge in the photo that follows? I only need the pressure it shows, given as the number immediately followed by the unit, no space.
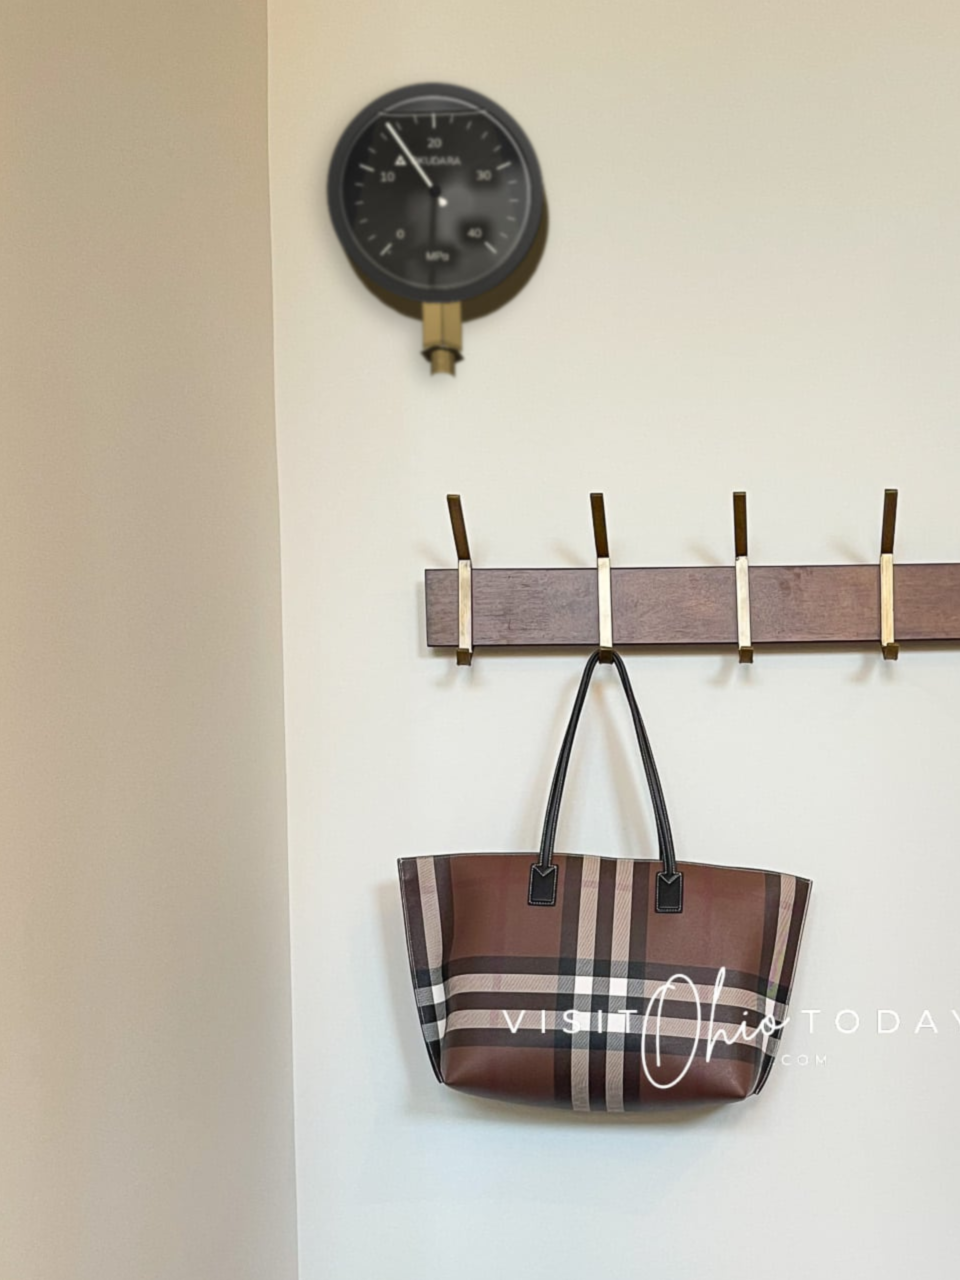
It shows 15MPa
